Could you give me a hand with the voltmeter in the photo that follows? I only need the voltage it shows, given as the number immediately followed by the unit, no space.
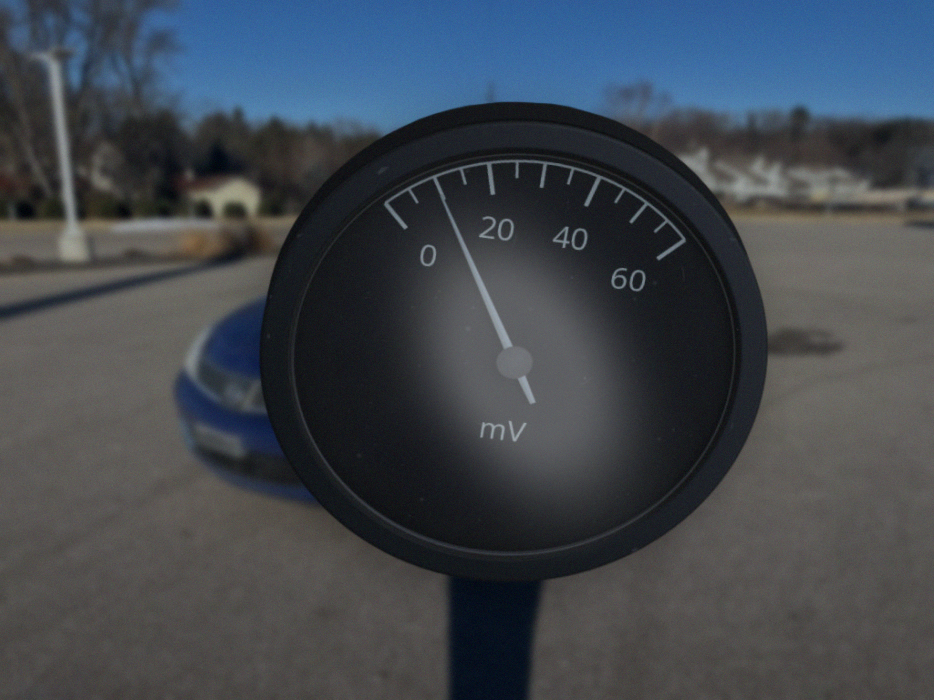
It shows 10mV
